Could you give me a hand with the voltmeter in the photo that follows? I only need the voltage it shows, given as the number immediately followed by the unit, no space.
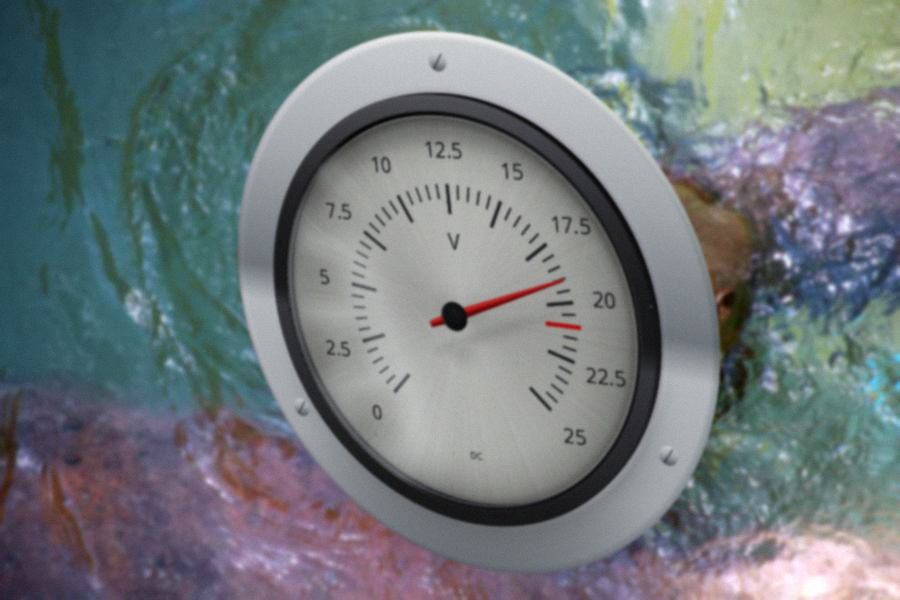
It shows 19V
